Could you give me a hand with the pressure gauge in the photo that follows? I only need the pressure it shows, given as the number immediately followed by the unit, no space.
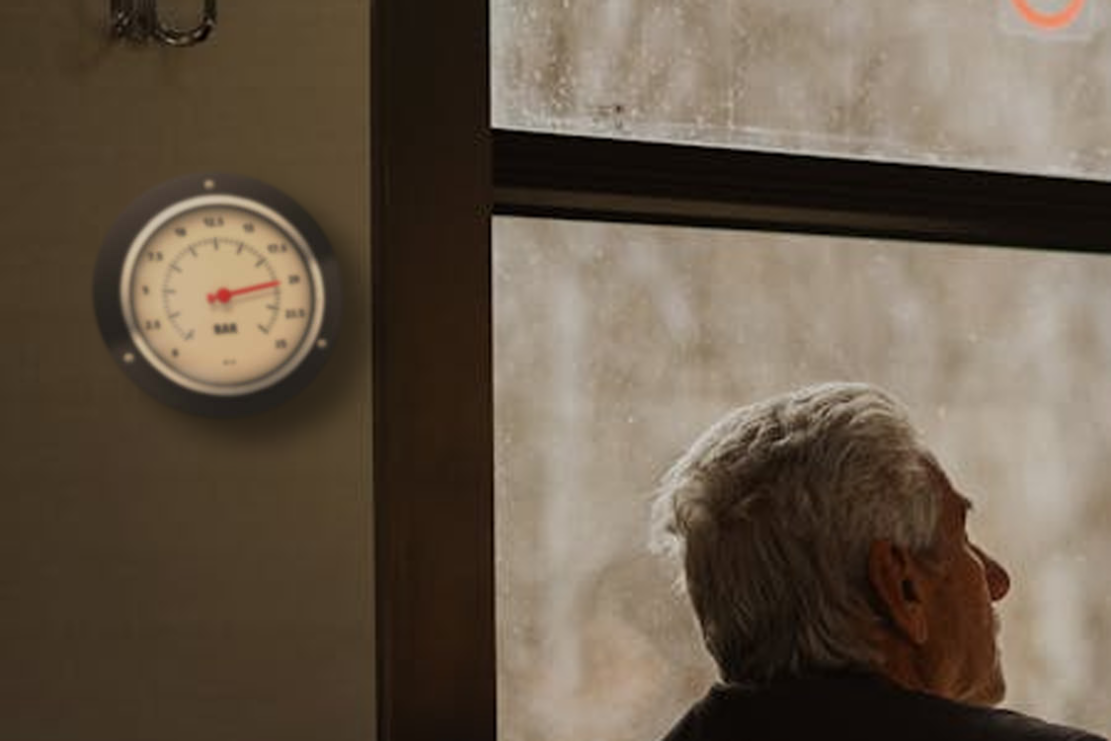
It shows 20bar
